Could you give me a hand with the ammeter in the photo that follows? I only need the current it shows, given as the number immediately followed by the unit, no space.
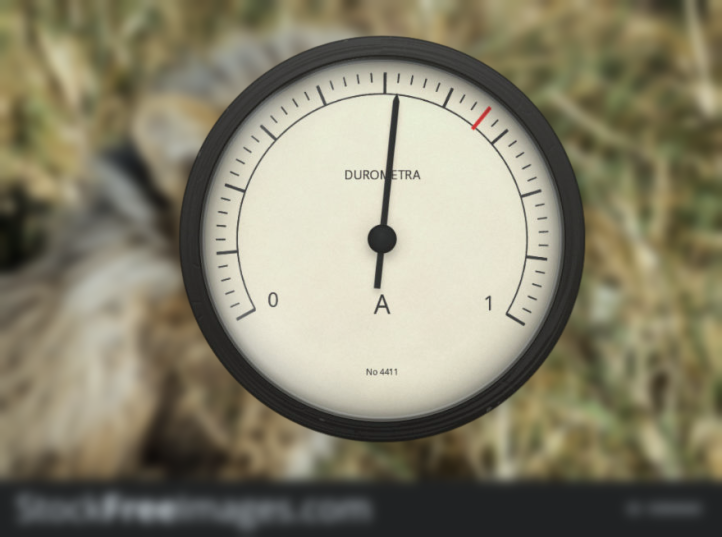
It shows 0.52A
